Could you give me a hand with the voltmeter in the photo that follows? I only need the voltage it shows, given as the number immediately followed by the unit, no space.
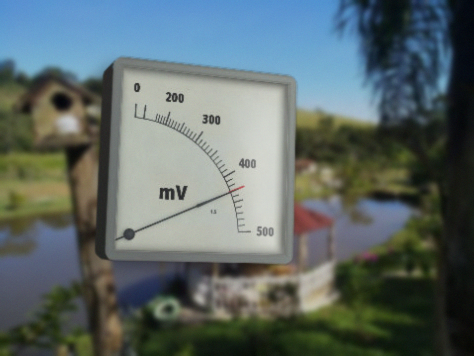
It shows 430mV
